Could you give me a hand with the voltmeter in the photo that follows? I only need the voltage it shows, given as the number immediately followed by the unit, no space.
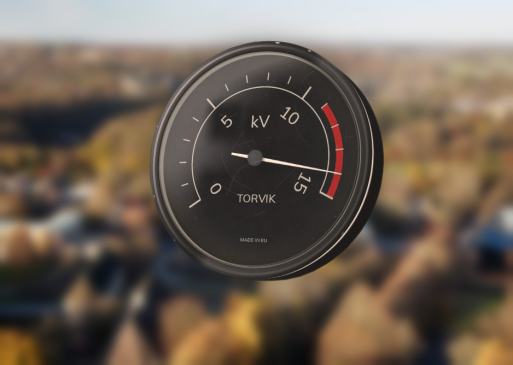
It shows 14kV
